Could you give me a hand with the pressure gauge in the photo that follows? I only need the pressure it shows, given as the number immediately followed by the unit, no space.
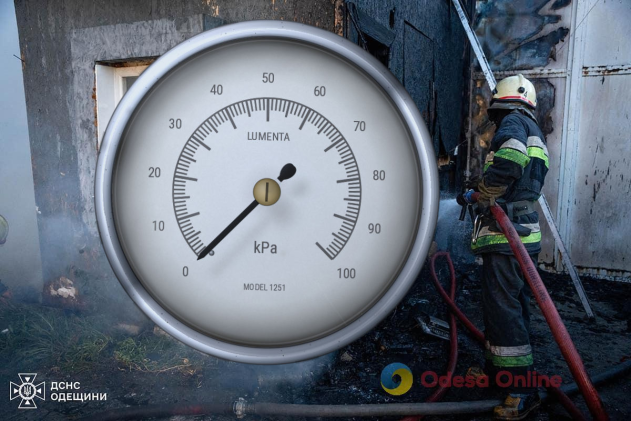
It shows 0kPa
